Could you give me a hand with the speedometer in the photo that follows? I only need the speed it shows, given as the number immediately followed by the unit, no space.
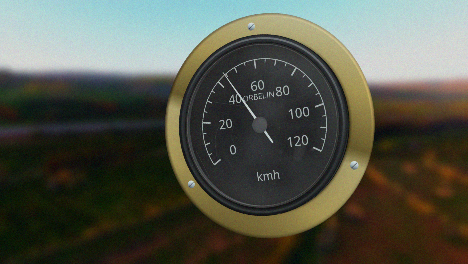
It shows 45km/h
